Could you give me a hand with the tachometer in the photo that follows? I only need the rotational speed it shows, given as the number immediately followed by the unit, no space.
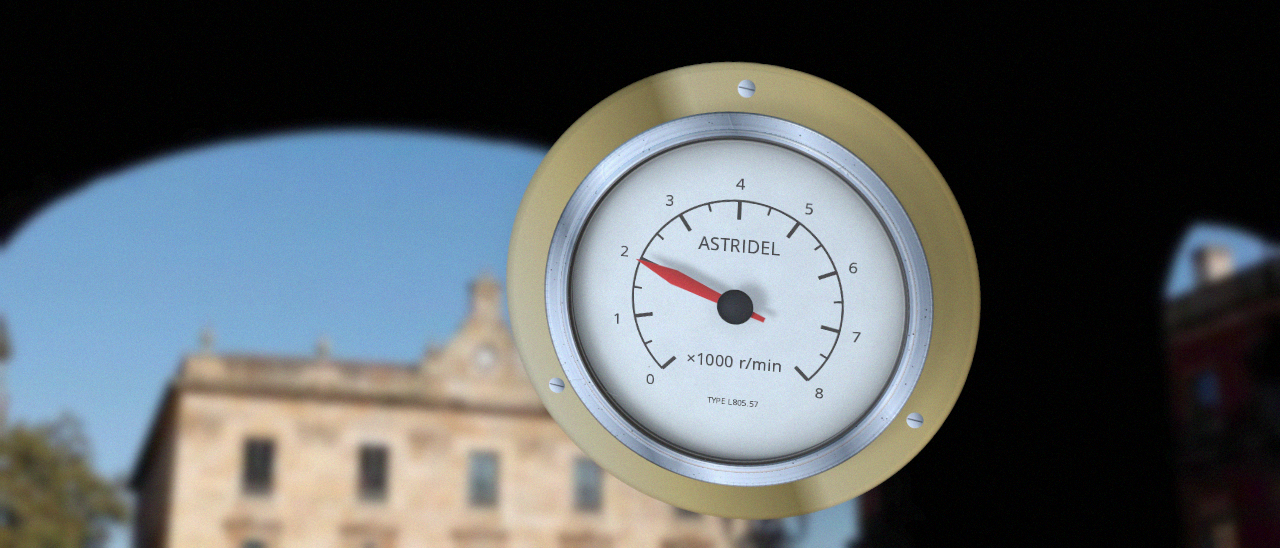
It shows 2000rpm
